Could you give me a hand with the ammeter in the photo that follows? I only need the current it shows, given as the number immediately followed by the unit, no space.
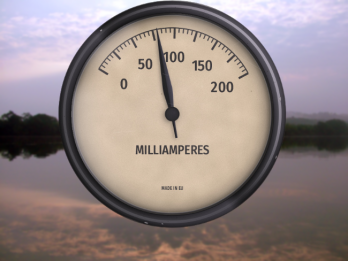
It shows 80mA
